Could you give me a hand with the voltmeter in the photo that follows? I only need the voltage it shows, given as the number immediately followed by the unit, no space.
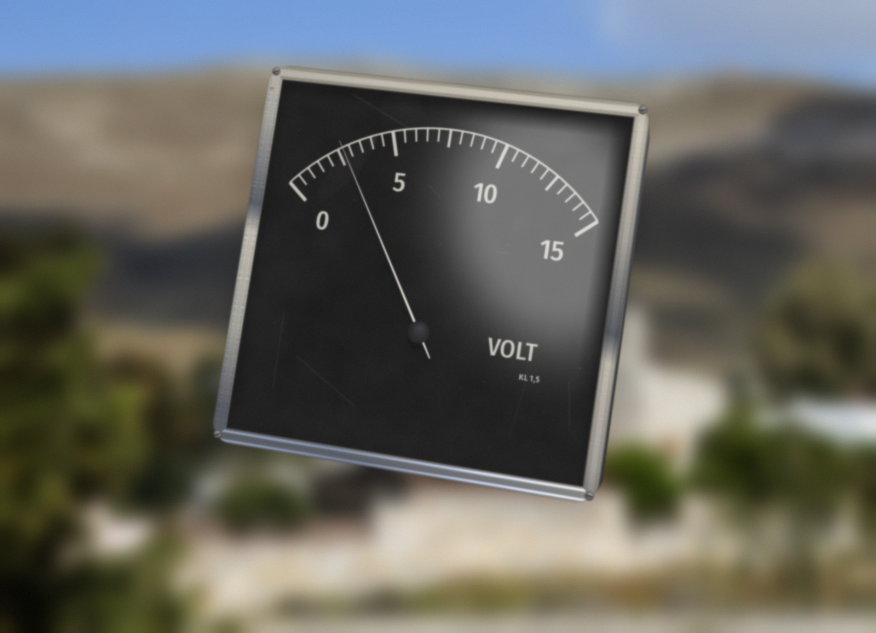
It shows 2.75V
